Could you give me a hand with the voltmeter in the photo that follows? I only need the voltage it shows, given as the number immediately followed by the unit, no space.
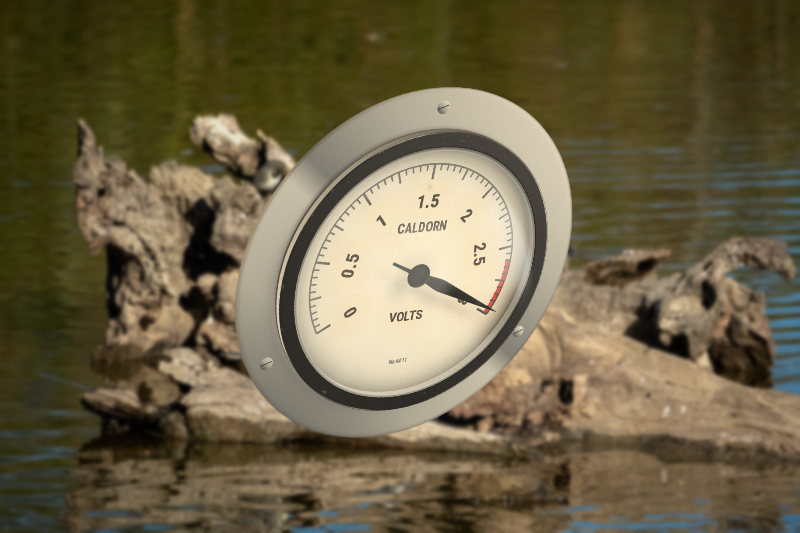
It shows 2.95V
